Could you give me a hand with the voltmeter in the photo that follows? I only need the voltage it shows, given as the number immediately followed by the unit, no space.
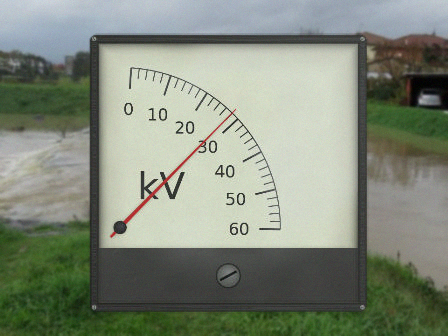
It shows 28kV
